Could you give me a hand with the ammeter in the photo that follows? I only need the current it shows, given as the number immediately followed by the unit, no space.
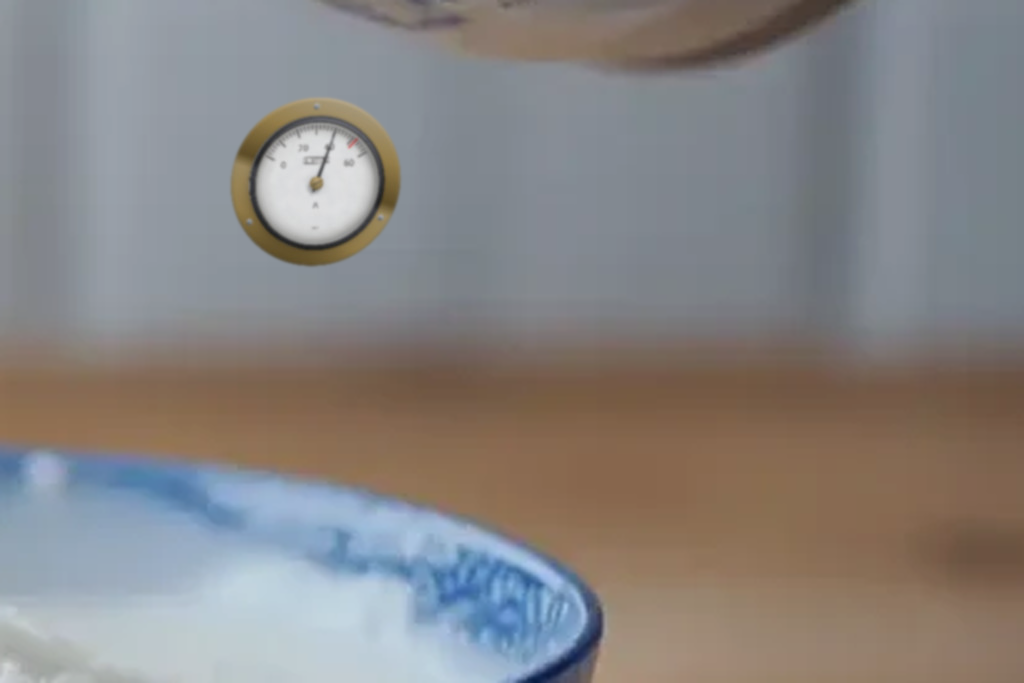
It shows 40A
